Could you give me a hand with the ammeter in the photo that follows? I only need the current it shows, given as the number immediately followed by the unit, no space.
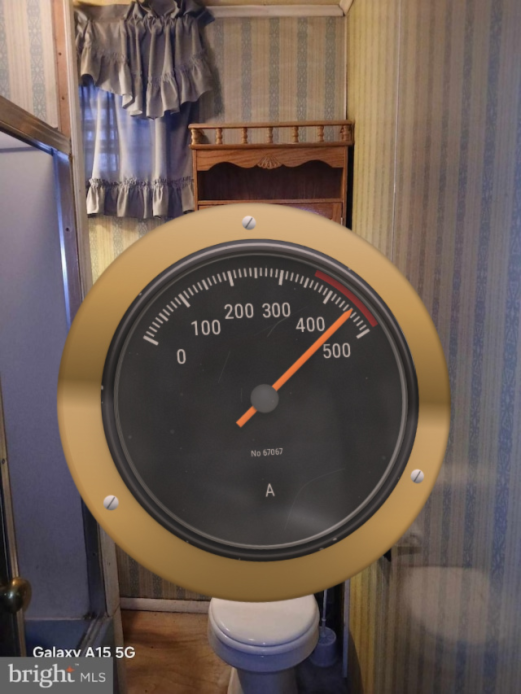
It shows 450A
